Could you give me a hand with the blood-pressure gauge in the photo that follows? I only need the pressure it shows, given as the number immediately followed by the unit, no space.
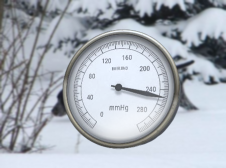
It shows 250mmHg
